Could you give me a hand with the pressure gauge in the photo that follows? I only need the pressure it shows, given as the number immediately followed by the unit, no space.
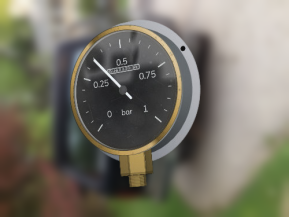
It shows 0.35bar
